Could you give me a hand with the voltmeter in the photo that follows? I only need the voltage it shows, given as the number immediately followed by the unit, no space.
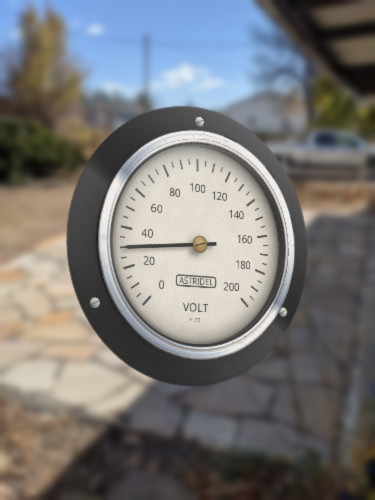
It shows 30V
